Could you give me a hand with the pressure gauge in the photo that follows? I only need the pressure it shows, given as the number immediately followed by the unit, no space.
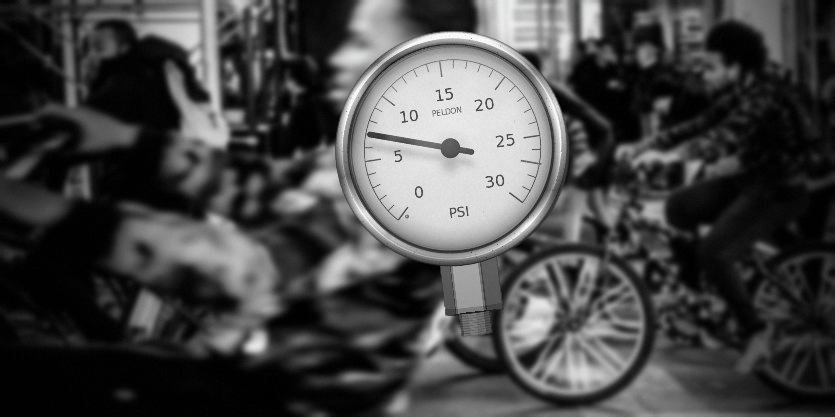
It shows 7psi
